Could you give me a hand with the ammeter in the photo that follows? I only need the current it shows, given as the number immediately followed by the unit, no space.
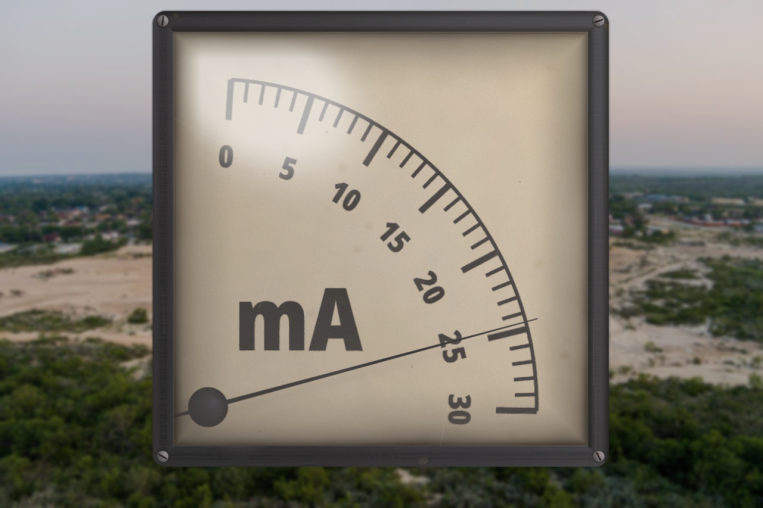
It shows 24.5mA
